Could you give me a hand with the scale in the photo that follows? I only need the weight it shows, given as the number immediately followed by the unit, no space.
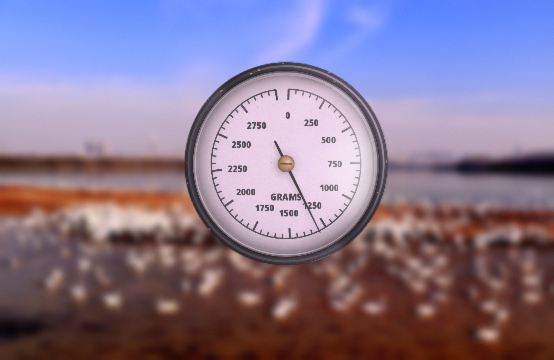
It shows 1300g
